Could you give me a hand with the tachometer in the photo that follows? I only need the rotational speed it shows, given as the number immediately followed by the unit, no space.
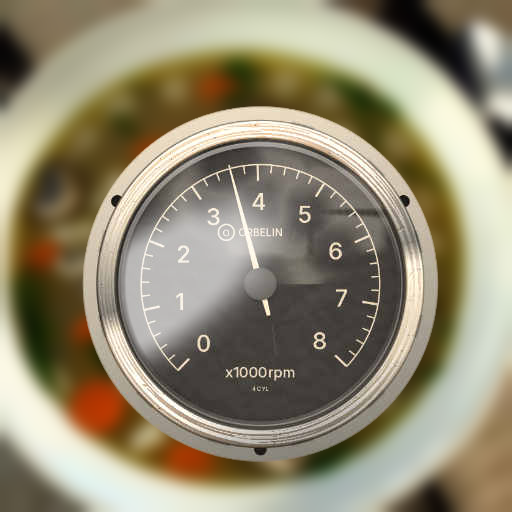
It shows 3600rpm
